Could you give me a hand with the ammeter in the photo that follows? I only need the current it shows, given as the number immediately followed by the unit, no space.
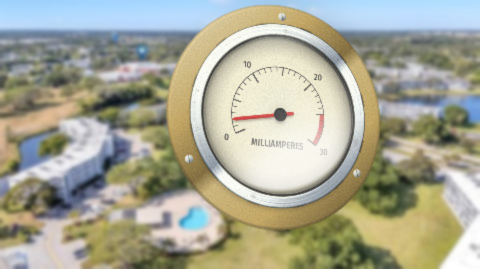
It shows 2mA
